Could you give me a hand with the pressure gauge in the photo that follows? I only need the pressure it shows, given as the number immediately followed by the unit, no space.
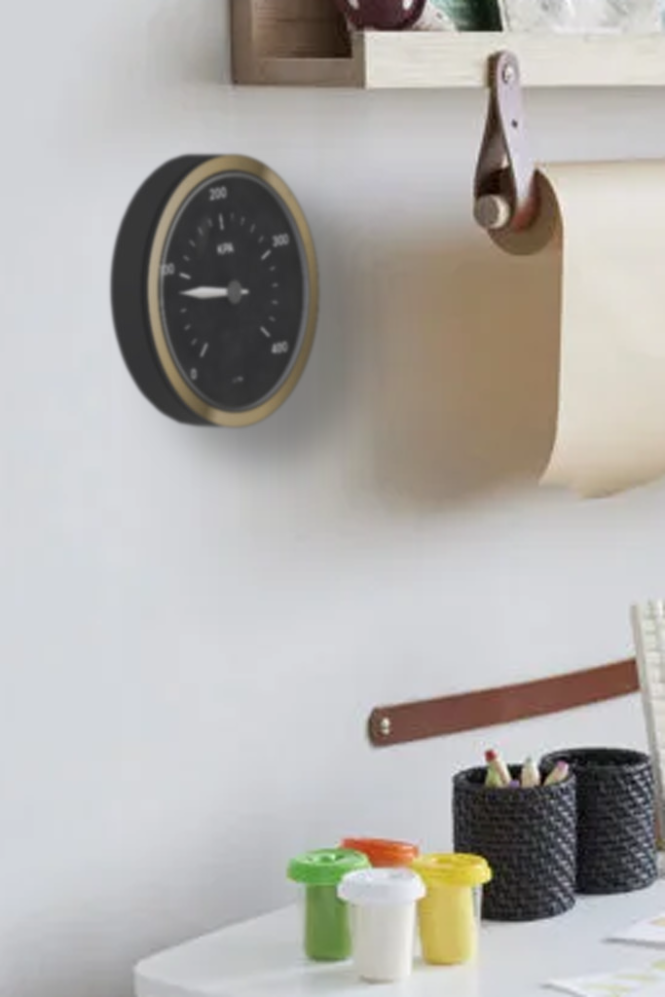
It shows 80kPa
